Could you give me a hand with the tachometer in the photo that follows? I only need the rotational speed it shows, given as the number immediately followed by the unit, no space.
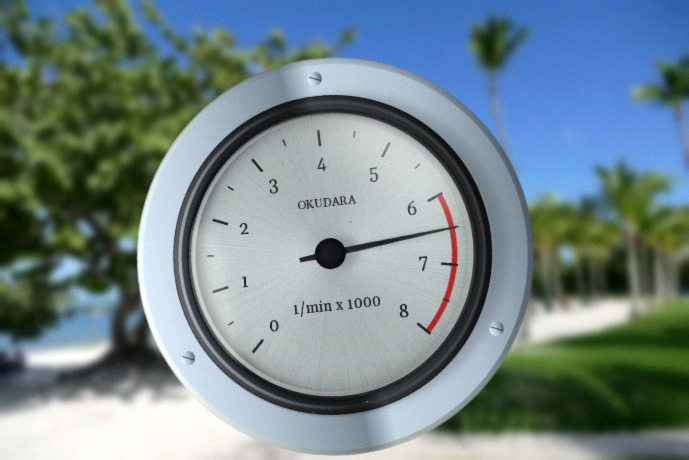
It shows 6500rpm
